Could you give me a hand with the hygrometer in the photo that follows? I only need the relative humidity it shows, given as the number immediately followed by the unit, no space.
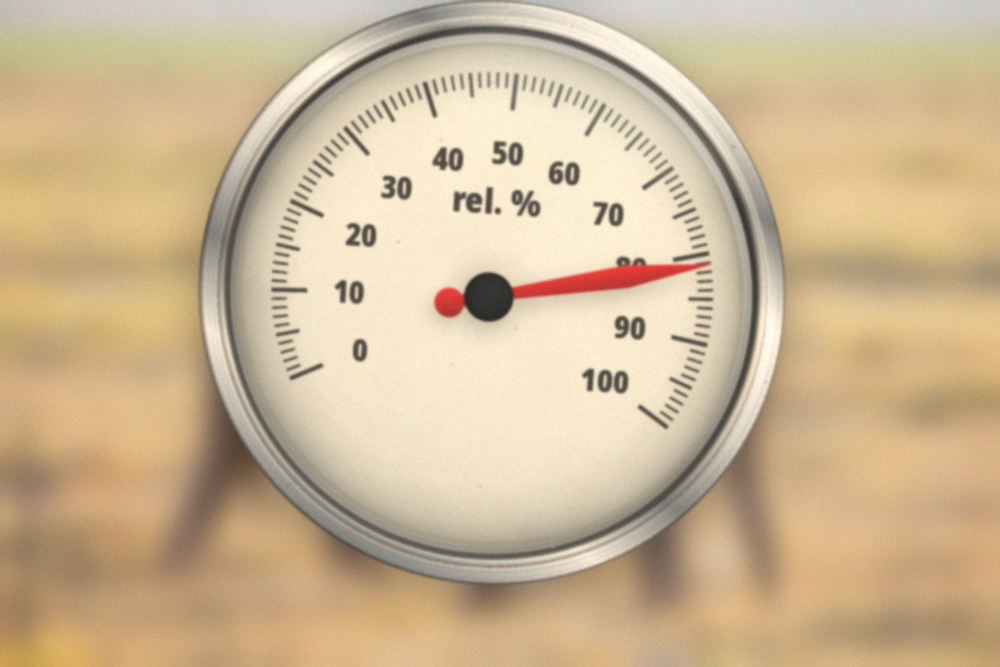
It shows 81%
